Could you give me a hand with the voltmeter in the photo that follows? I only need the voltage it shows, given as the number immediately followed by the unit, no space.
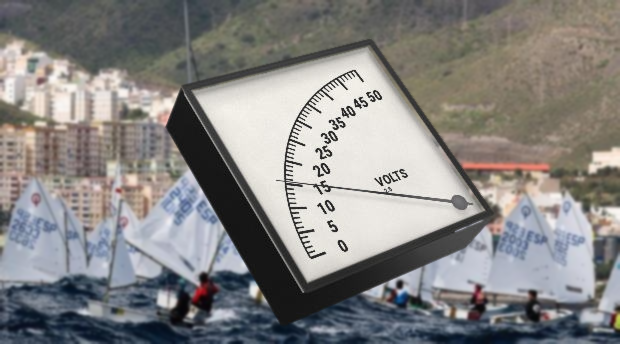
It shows 15V
